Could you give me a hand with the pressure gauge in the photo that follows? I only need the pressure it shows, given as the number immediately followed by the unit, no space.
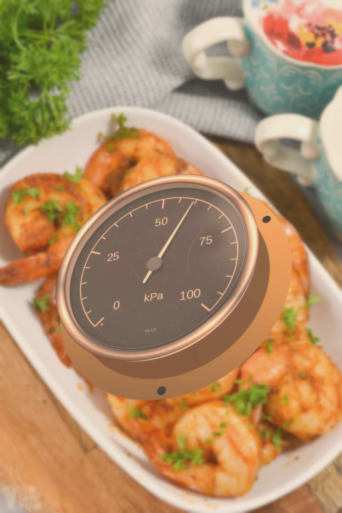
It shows 60kPa
